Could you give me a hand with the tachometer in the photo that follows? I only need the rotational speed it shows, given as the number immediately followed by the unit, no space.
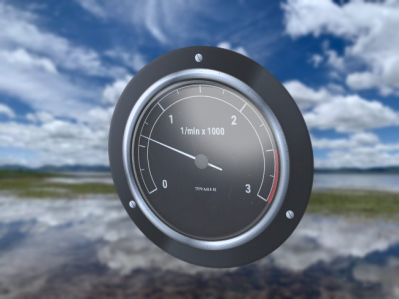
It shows 625rpm
